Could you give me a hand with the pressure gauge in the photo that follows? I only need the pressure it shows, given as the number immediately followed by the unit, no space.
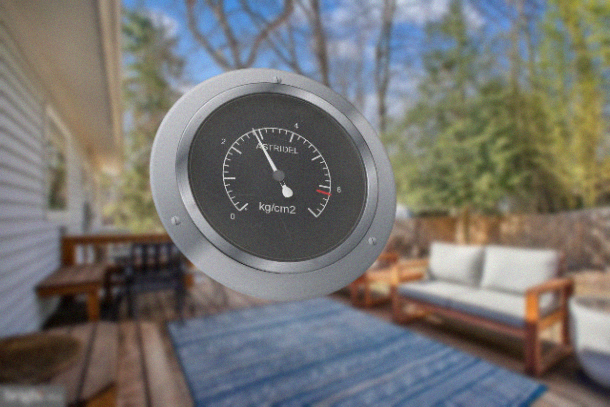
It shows 2.8kg/cm²
